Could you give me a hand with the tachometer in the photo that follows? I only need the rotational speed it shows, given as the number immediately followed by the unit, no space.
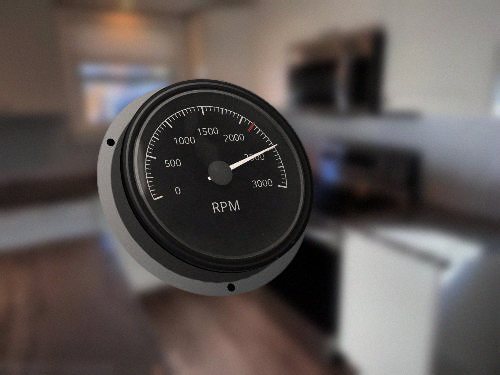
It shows 2500rpm
